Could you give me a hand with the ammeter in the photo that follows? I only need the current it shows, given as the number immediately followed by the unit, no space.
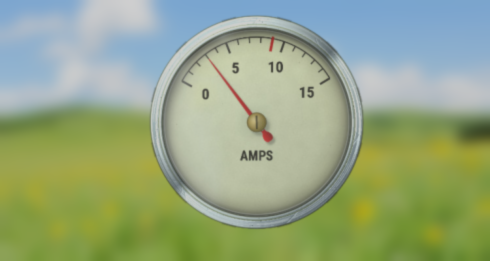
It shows 3A
